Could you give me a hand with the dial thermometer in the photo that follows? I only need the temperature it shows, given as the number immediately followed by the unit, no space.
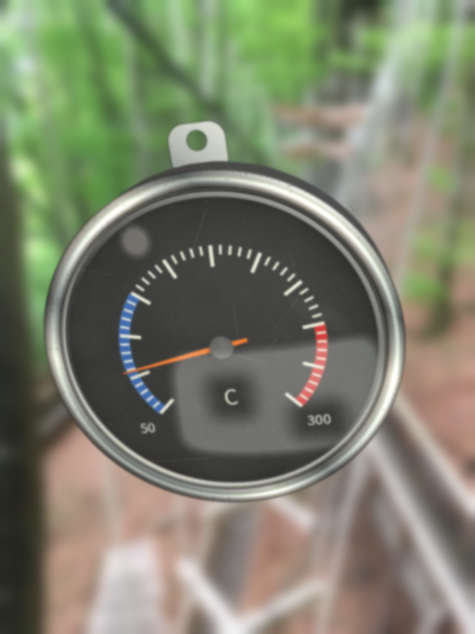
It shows 80°C
